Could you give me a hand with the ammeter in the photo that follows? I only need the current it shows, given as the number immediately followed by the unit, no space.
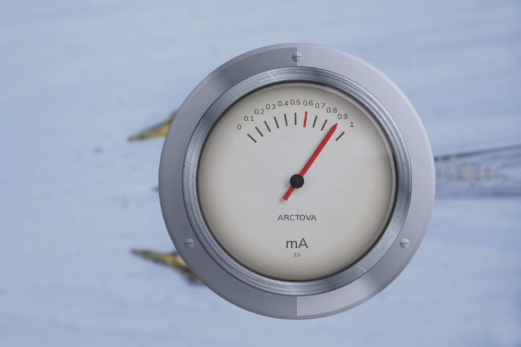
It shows 0.9mA
